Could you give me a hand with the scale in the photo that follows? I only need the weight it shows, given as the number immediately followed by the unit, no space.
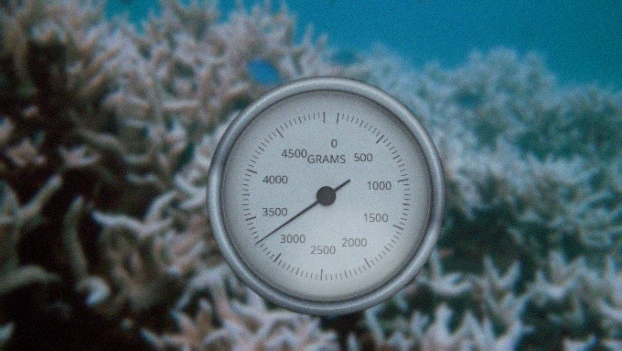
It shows 3250g
